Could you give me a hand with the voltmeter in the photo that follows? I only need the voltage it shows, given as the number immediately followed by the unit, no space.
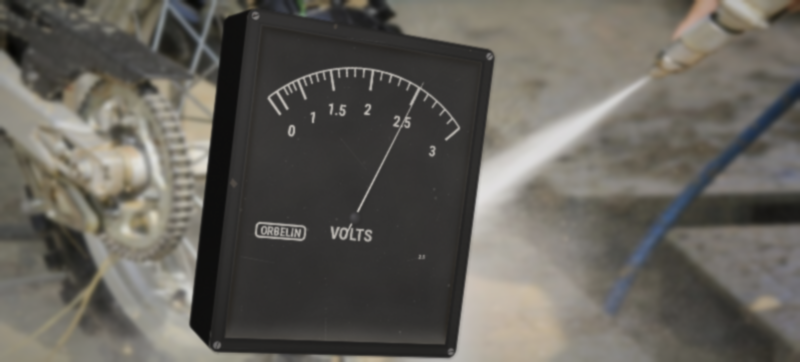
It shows 2.5V
